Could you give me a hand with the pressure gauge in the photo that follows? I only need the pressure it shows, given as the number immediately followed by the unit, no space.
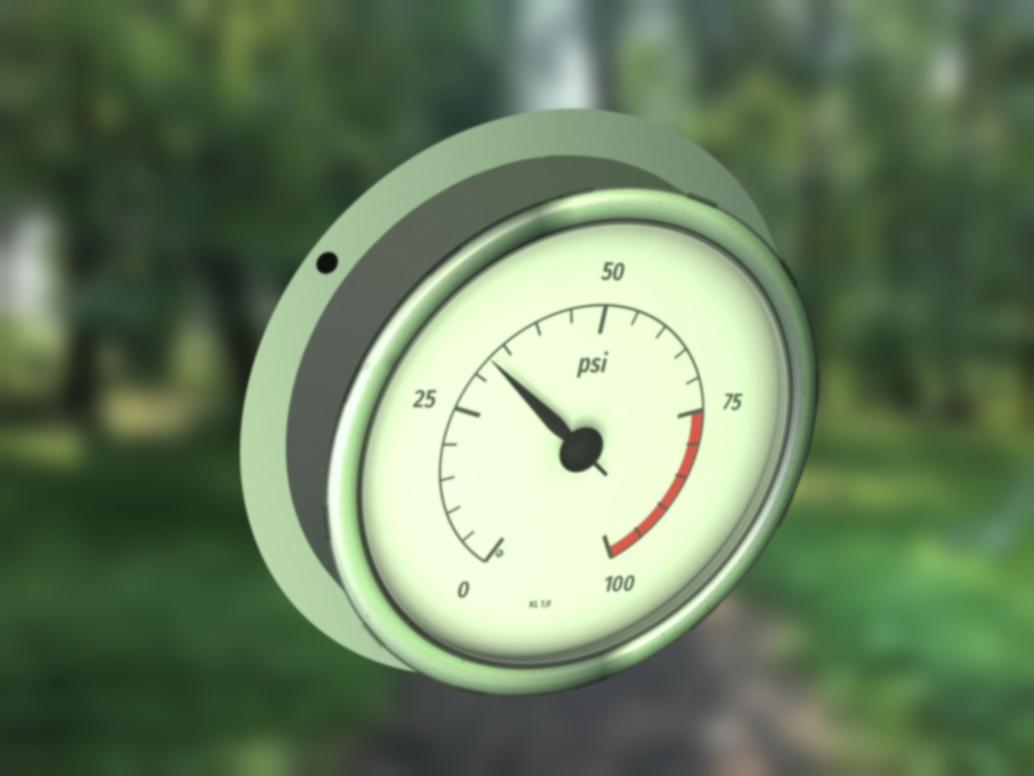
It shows 32.5psi
